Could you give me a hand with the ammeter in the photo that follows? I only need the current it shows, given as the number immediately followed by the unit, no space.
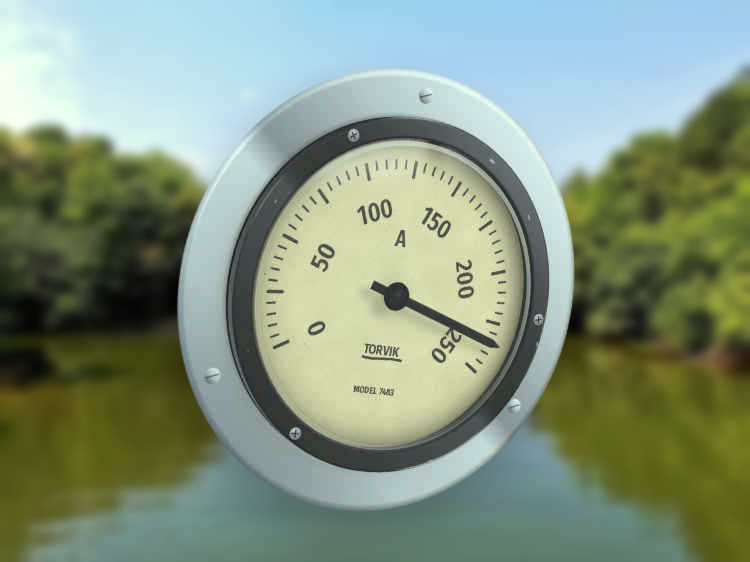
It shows 235A
